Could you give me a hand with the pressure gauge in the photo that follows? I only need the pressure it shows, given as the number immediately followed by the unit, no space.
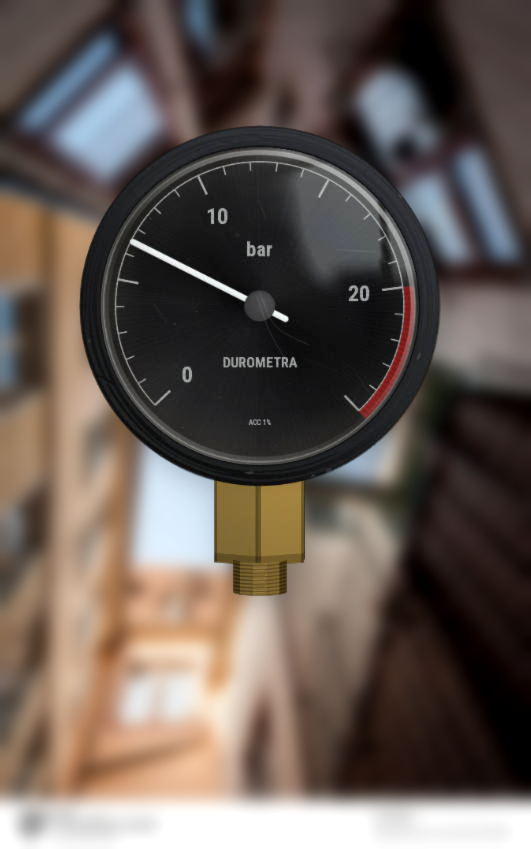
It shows 6.5bar
